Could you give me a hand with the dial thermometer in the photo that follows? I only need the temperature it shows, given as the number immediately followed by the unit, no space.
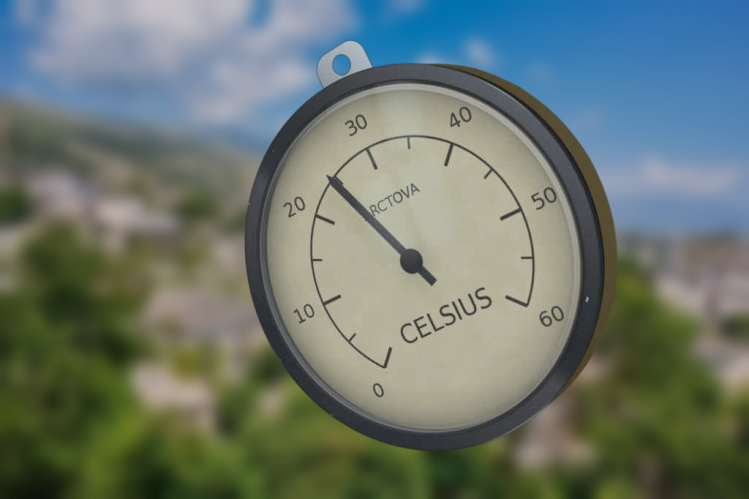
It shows 25°C
